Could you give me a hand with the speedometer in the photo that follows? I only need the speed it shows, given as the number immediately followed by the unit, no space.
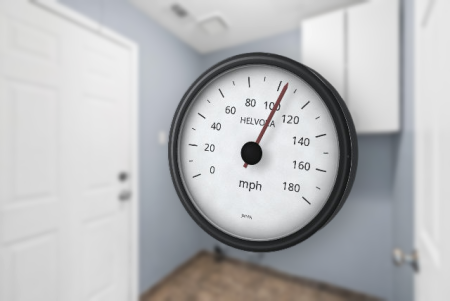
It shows 105mph
